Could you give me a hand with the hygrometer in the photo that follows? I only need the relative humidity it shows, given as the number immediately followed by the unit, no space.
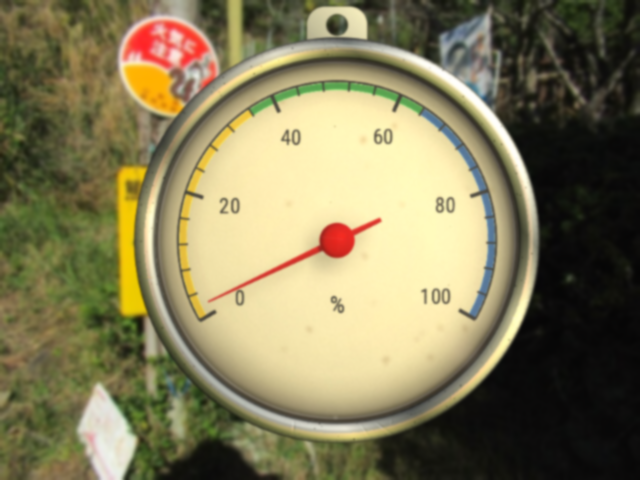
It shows 2%
